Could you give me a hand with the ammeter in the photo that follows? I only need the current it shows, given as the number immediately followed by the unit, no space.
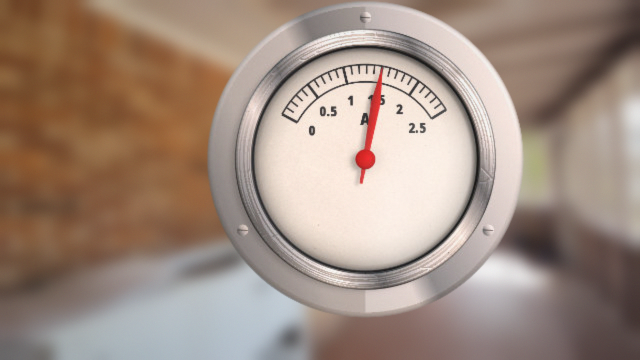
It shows 1.5A
